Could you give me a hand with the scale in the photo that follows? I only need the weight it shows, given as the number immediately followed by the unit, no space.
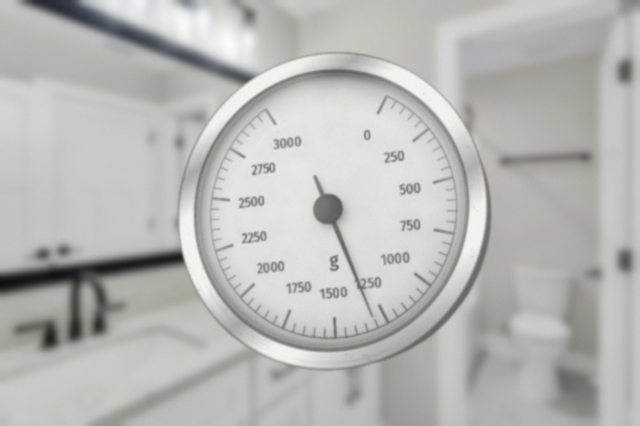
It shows 1300g
